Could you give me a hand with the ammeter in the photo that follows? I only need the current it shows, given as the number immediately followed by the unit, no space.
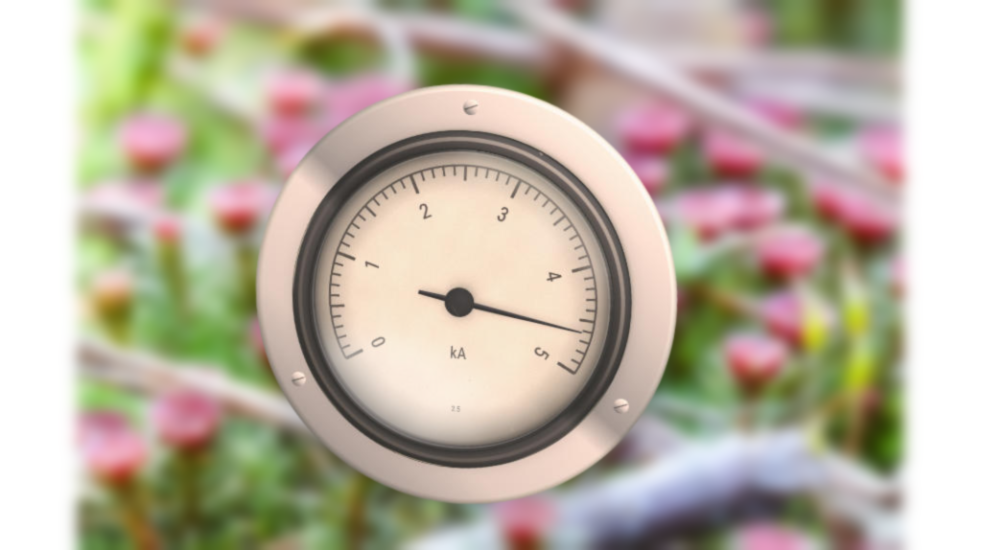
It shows 4.6kA
